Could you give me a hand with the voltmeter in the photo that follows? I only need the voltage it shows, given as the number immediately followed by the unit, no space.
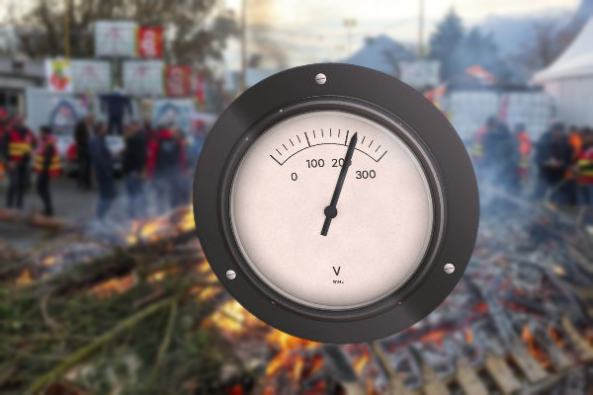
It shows 220V
